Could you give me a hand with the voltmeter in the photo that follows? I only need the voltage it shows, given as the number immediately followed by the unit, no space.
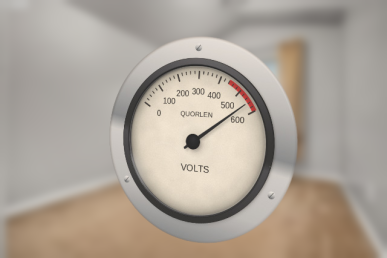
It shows 560V
